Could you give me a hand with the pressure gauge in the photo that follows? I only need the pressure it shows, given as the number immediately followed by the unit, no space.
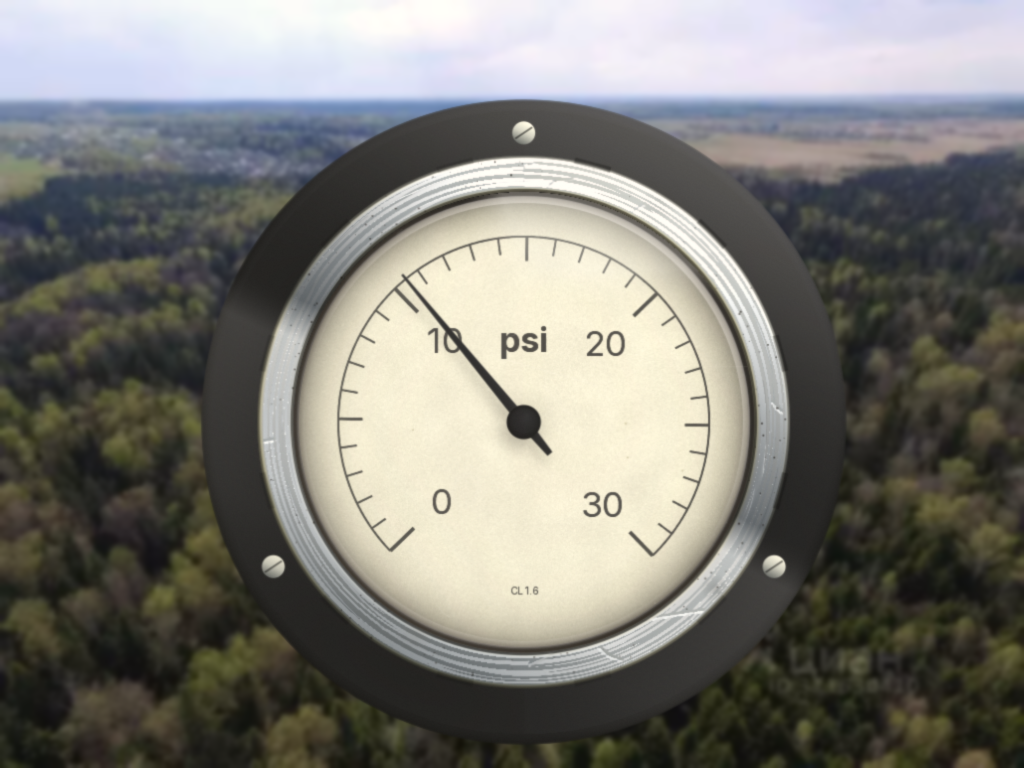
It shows 10.5psi
